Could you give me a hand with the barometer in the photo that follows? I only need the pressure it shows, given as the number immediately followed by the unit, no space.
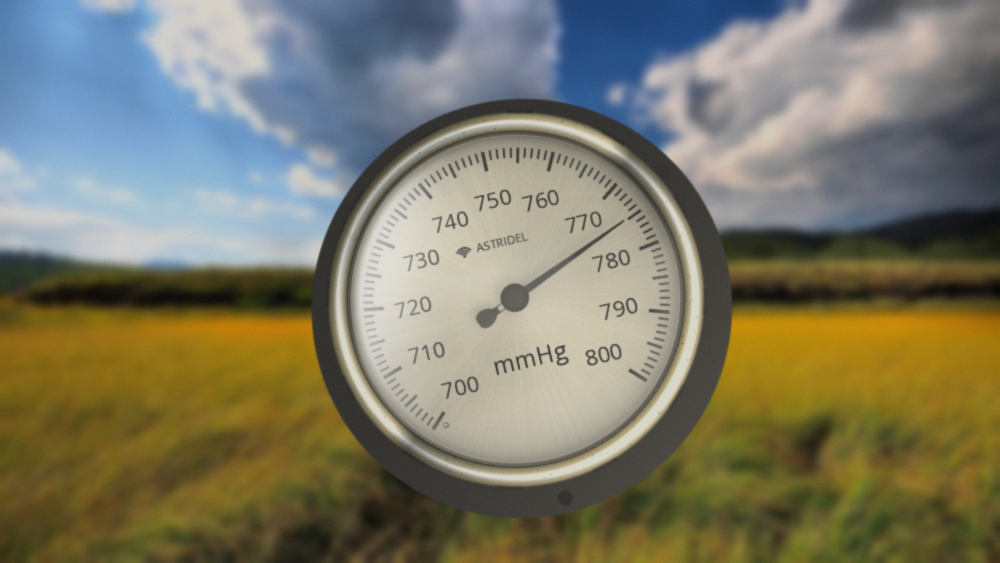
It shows 775mmHg
